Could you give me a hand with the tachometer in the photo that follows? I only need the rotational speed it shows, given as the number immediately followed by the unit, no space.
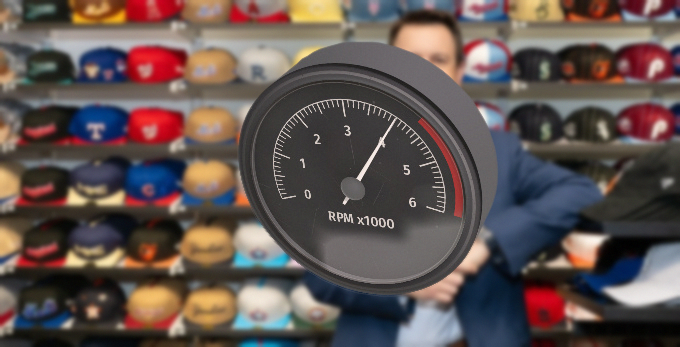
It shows 4000rpm
